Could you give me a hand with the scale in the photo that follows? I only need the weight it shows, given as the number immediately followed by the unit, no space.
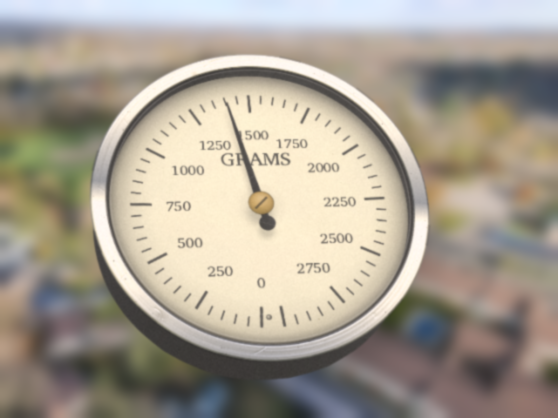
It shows 1400g
